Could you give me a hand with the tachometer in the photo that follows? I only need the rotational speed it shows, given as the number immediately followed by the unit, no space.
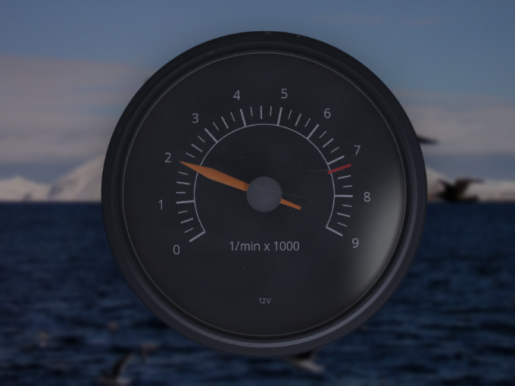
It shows 2000rpm
